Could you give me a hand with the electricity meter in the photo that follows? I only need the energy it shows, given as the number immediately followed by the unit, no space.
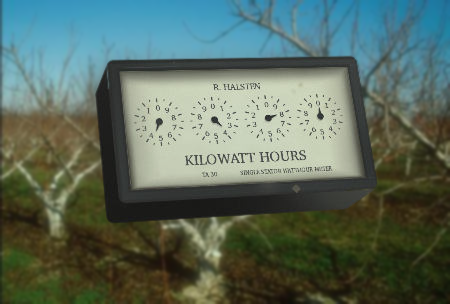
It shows 4380kWh
